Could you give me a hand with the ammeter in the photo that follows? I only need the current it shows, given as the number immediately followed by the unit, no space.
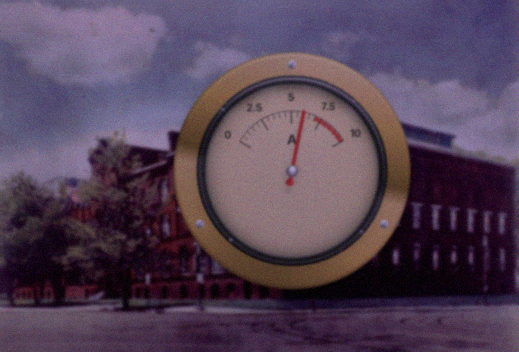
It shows 6A
